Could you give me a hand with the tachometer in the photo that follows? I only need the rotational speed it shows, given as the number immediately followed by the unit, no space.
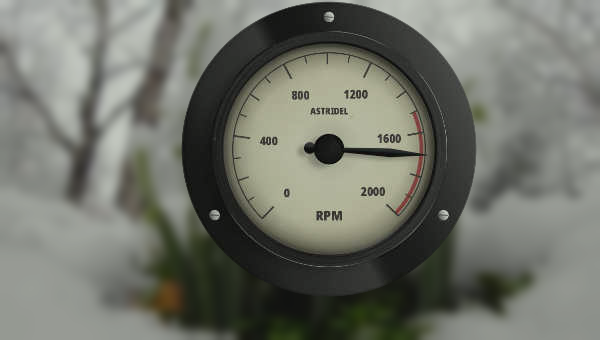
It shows 1700rpm
